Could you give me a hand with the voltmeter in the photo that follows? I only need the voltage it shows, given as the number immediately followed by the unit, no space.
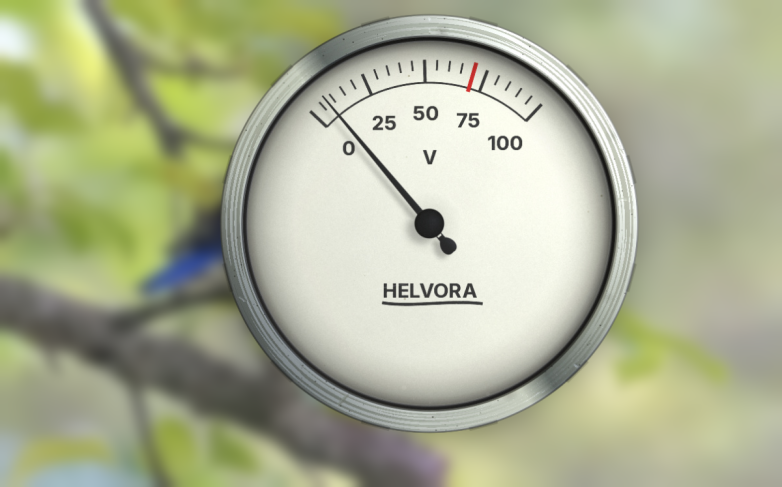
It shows 7.5V
